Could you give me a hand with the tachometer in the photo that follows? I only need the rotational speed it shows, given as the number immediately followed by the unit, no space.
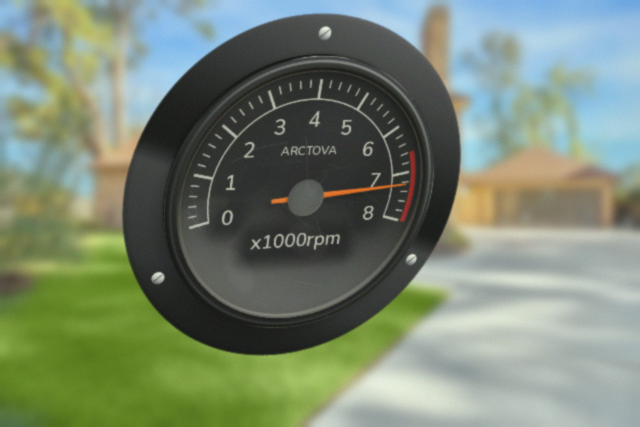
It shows 7200rpm
